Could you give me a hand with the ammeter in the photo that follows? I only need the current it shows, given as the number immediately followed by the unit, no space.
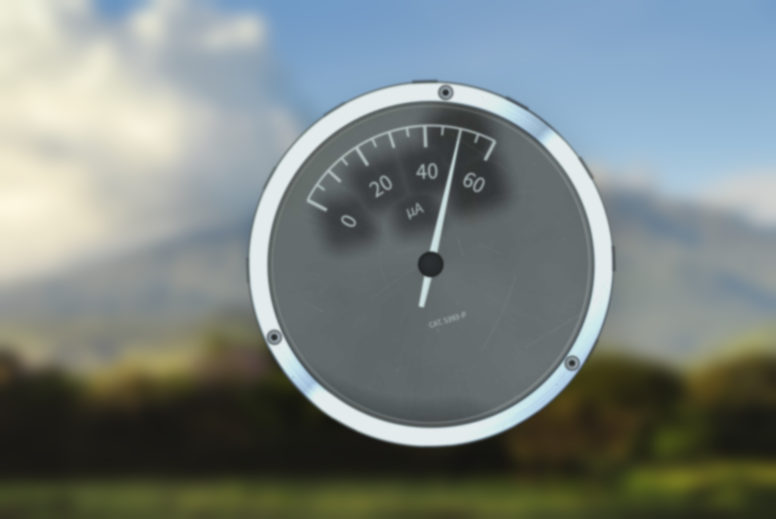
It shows 50µA
